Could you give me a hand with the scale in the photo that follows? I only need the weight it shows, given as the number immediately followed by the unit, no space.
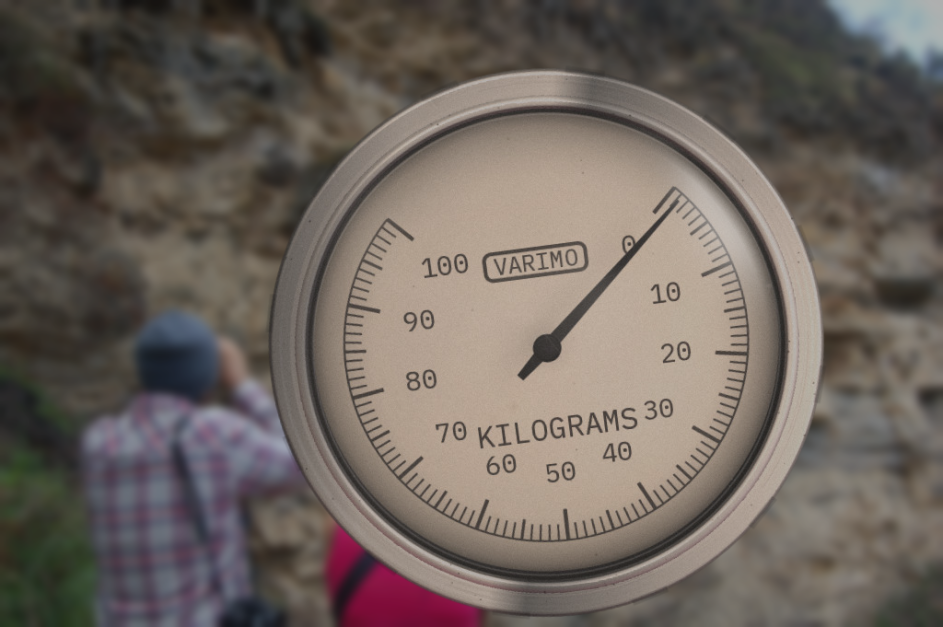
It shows 1kg
